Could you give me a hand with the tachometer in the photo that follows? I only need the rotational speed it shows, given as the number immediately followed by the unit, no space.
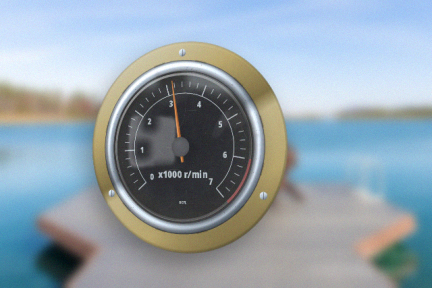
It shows 3200rpm
